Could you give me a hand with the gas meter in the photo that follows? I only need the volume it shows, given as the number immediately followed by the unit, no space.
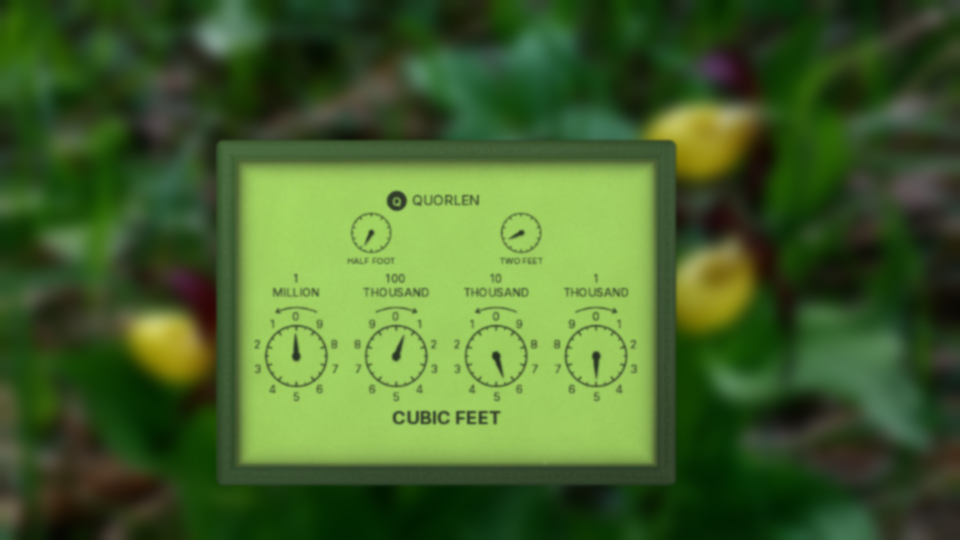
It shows 5500ft³
